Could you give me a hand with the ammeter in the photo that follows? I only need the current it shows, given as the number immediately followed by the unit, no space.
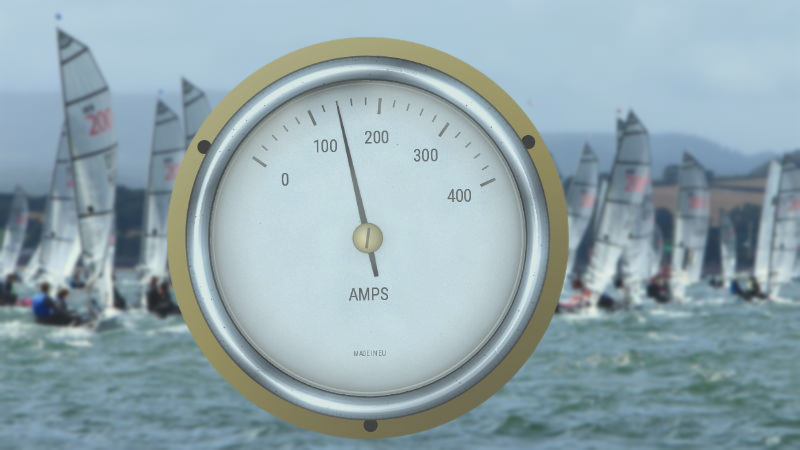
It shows 140A
